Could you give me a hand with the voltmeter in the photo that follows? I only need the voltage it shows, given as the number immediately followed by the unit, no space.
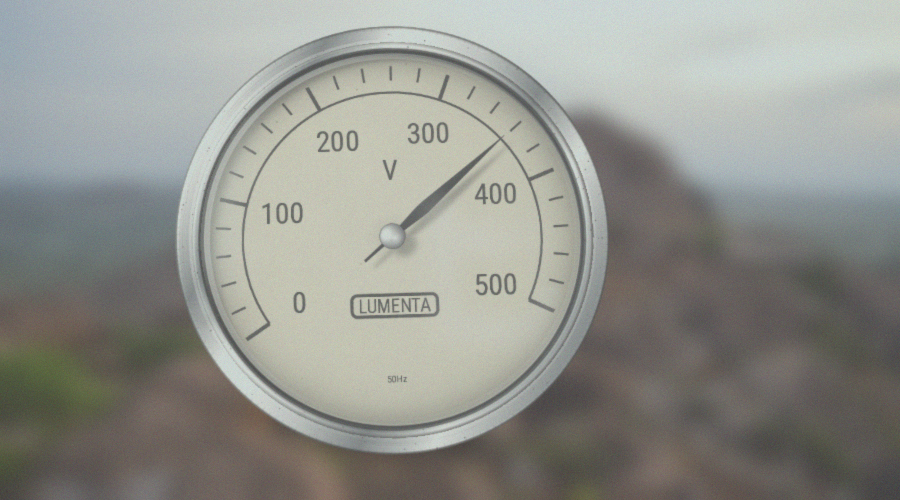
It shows 360V
